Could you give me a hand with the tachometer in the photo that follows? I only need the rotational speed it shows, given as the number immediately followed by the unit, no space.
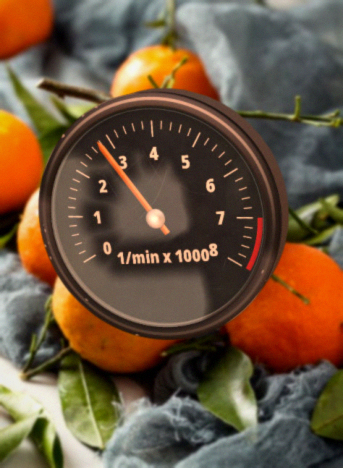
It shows 2800rpm
